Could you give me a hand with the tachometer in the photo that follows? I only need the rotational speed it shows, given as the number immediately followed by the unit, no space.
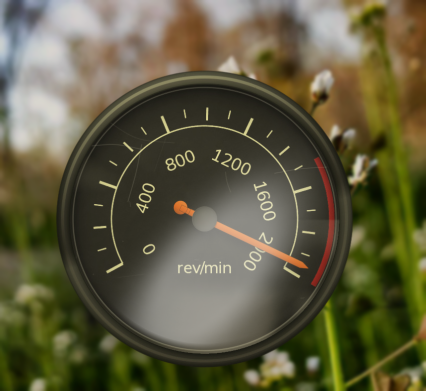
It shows 1950rpm
